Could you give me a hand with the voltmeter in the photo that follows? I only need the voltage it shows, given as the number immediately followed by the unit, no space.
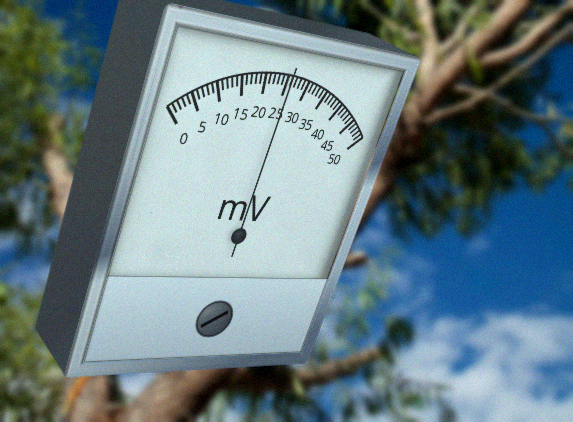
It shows 25mV
